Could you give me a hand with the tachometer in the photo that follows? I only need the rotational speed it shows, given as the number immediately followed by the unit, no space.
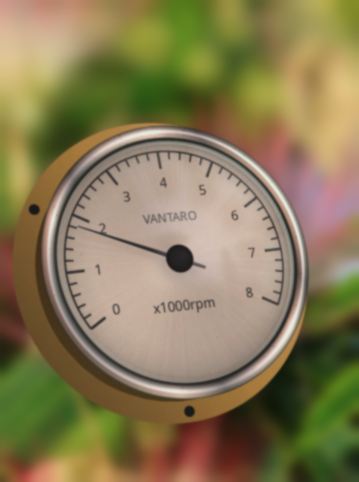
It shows 1800rpm
